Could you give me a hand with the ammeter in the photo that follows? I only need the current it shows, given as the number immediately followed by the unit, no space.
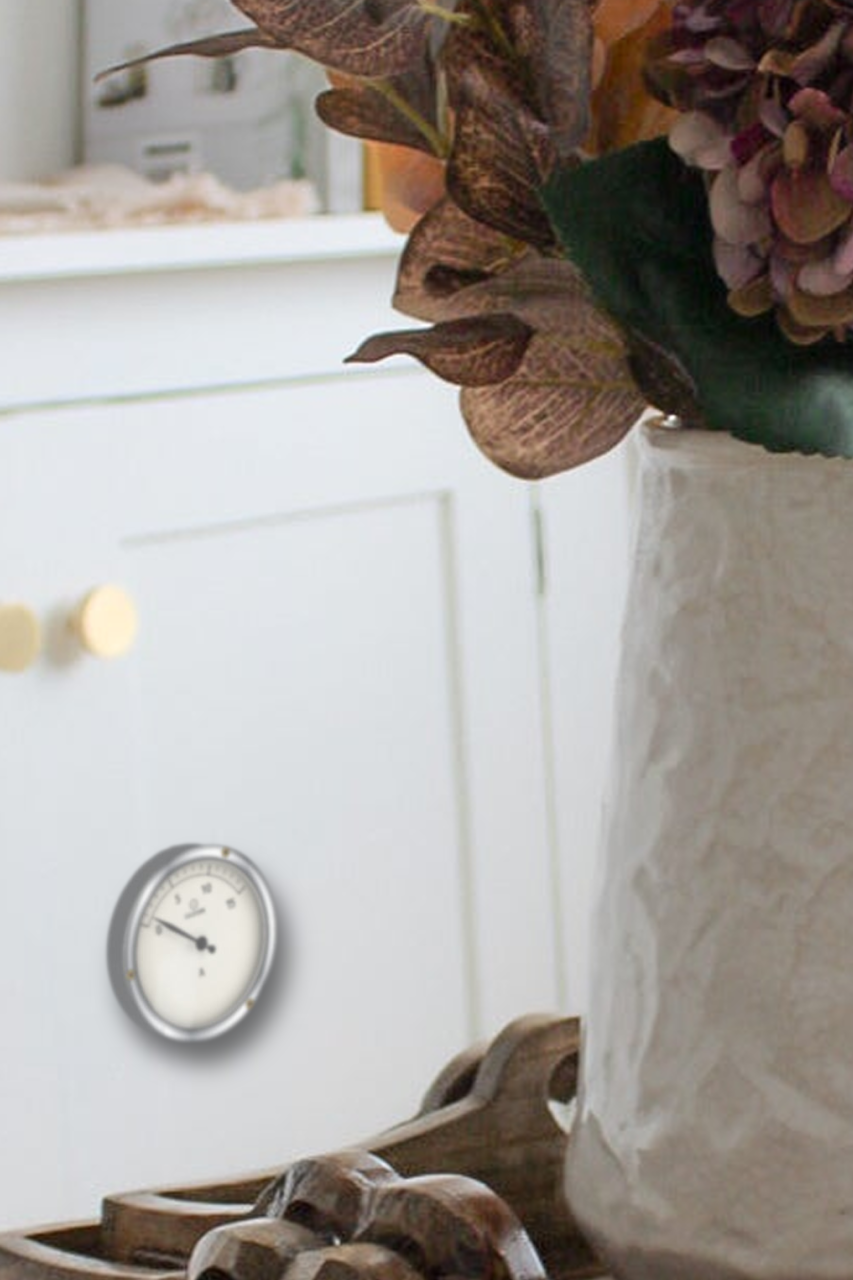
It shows 1A
